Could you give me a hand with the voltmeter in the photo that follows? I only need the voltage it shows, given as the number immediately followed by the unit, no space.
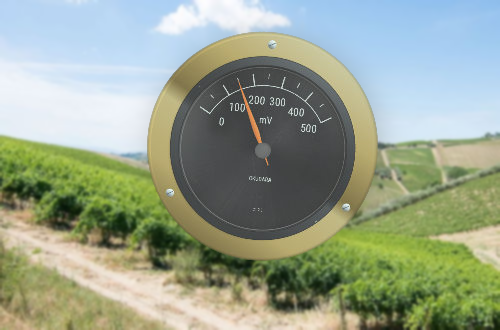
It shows 150mV
